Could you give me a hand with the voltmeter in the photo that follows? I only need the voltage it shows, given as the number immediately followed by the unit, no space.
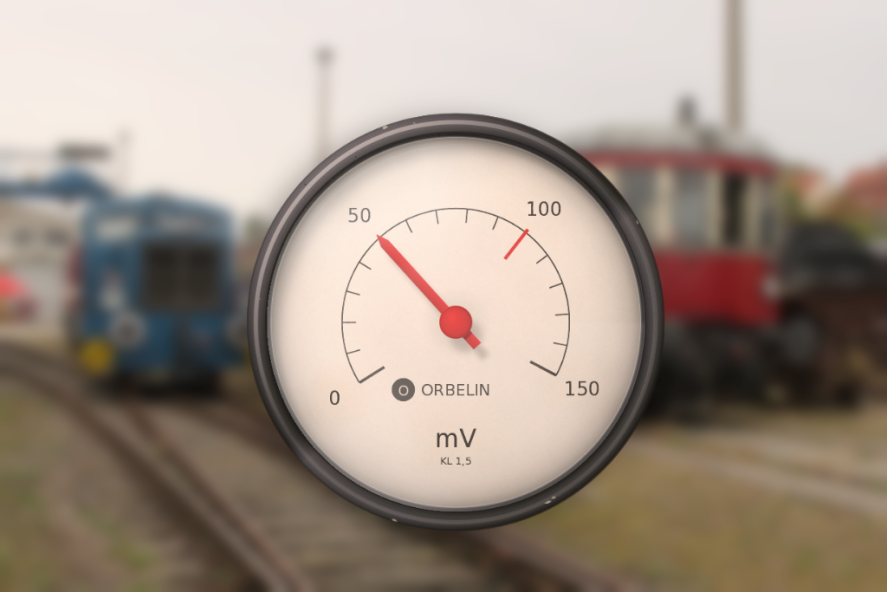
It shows 50mV
